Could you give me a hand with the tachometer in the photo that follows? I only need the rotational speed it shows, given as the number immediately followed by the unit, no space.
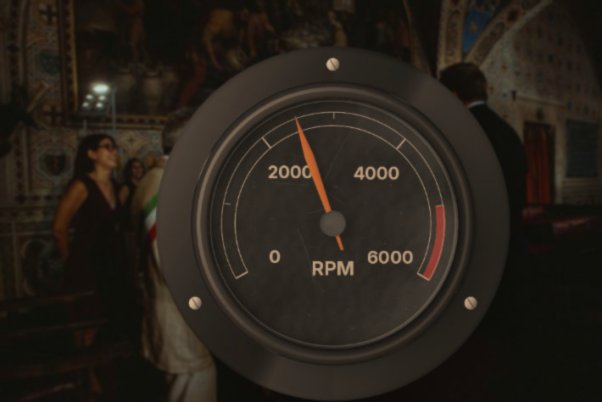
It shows 2500rpm
